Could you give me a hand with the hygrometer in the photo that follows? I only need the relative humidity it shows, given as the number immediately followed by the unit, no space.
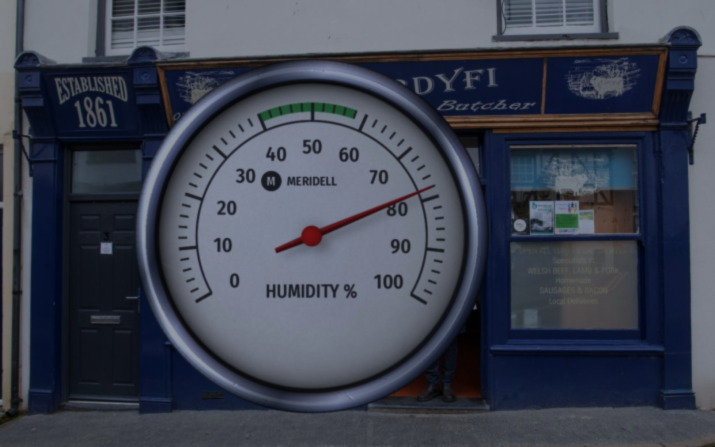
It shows 78%
